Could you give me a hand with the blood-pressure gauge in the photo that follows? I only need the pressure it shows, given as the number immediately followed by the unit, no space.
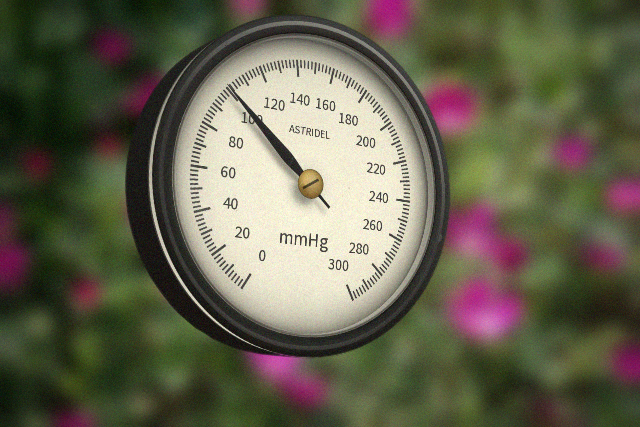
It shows 100mmHg
